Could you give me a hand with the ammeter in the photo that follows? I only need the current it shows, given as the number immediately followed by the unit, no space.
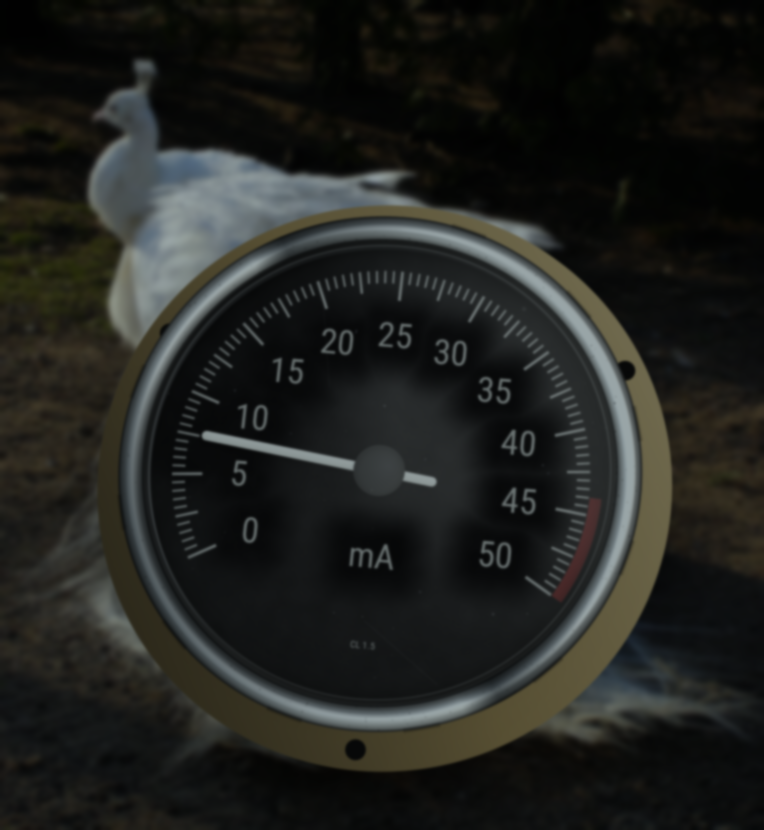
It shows 7.5mA
